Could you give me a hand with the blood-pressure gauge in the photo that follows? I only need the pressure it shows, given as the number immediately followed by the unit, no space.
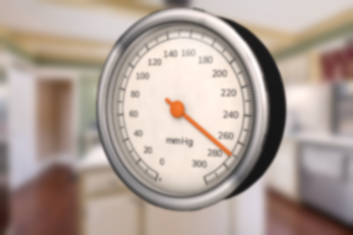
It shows 270mmHg
